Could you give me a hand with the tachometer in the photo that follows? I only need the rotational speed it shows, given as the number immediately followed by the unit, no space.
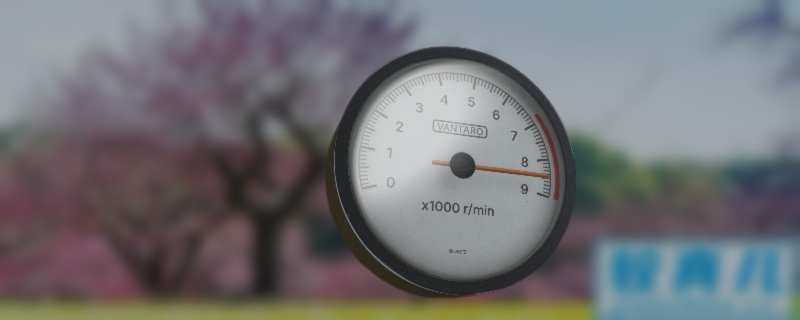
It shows 8500rpm
